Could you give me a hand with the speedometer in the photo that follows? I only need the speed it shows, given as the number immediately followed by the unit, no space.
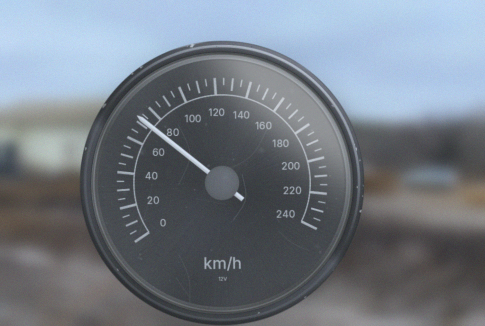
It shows 72.5km/h
